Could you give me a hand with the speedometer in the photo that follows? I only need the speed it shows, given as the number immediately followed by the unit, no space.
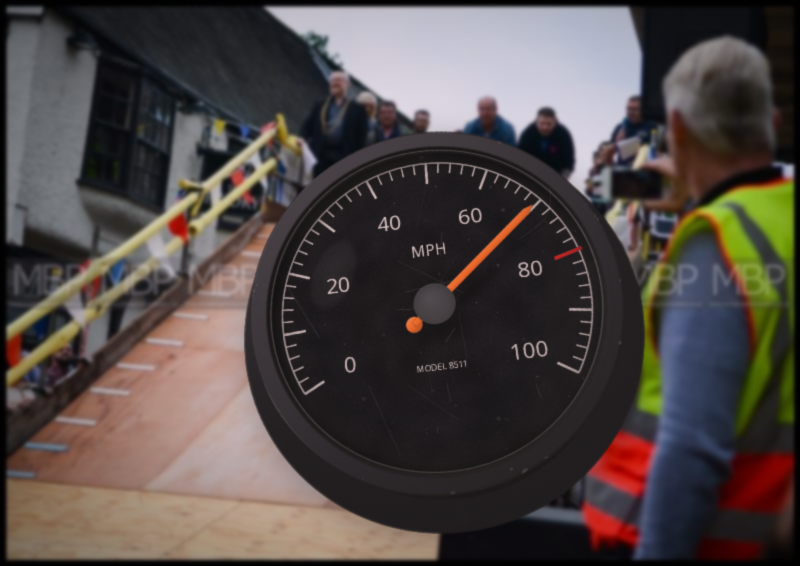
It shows 70mph
